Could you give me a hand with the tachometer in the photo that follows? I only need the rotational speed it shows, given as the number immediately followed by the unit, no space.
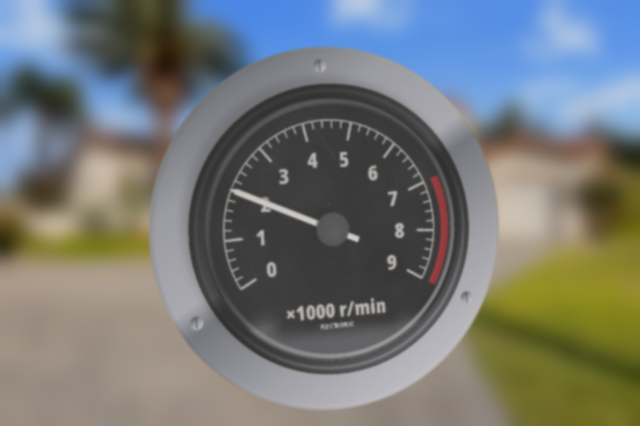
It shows 2000rpm
